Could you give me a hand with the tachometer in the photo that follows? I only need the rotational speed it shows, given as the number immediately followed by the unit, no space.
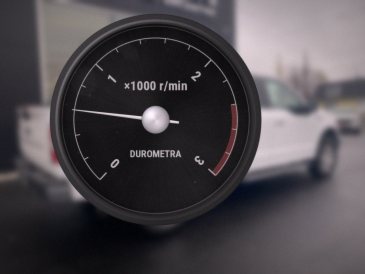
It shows 600rpm
